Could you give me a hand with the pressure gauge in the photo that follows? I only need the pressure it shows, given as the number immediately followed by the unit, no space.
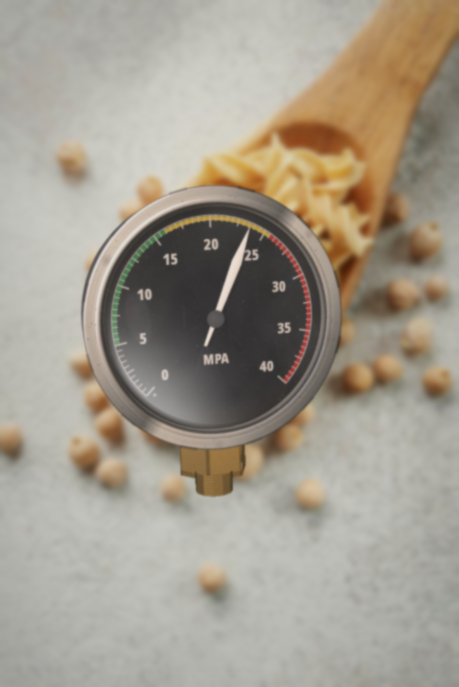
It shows 23.5MPa
